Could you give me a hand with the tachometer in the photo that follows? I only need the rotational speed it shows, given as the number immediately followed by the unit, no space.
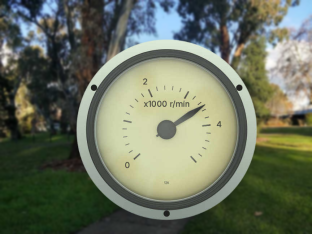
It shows 3500rpm
